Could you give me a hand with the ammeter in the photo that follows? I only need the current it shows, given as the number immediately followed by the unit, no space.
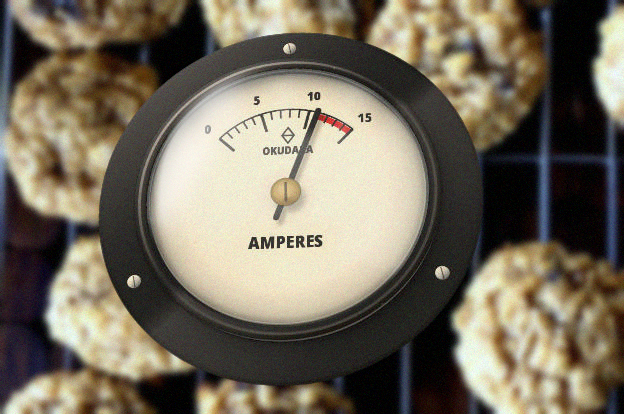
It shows 11A
